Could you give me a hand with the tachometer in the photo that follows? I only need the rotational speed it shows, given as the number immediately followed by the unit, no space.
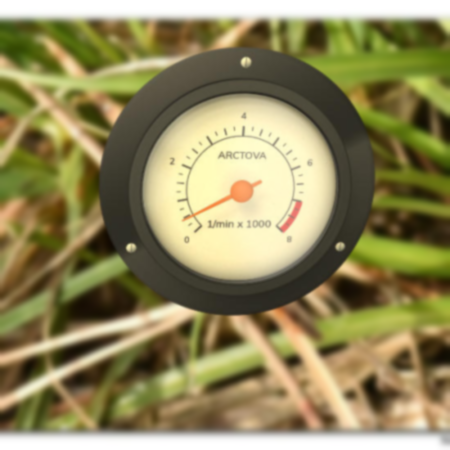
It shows 500rpm
